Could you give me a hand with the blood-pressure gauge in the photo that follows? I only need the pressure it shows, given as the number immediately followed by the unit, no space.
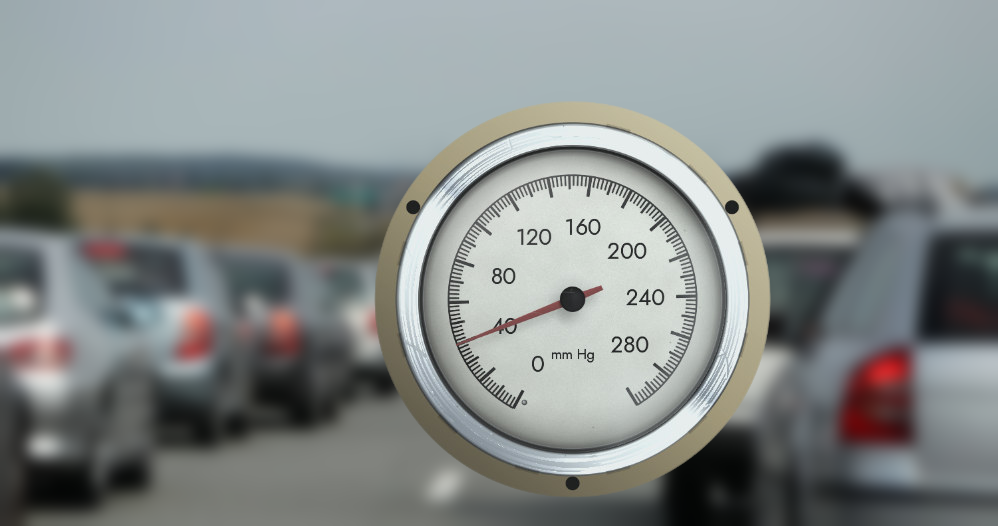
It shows 40mmHg
